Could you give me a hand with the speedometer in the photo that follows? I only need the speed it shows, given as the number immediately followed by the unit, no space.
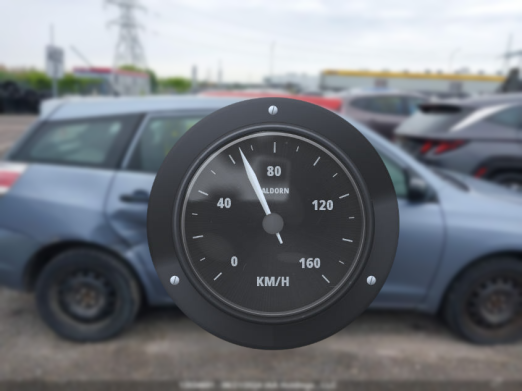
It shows 65km/h
